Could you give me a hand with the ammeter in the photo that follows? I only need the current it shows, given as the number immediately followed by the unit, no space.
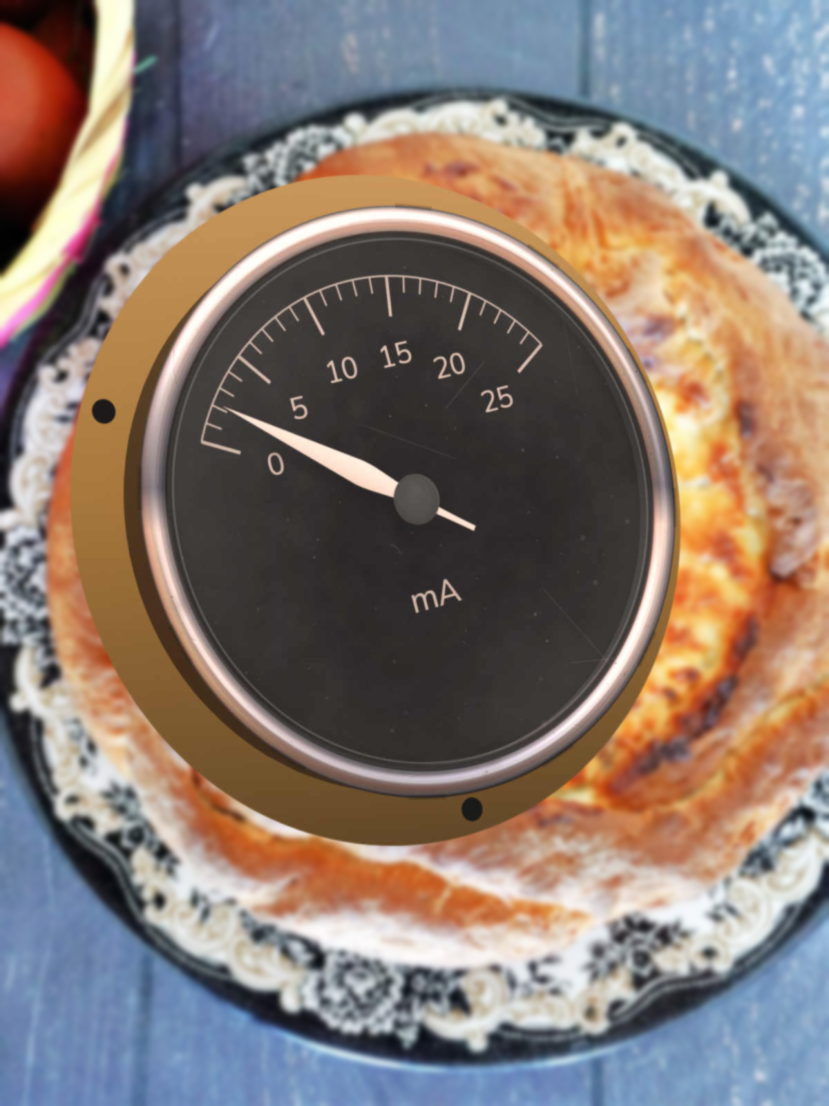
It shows 2mA
